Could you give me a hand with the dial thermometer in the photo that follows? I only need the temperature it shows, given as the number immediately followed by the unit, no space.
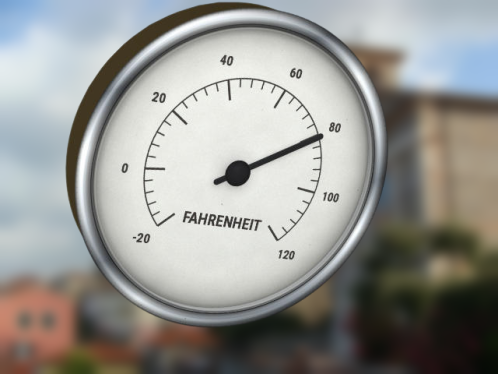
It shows 80°F
